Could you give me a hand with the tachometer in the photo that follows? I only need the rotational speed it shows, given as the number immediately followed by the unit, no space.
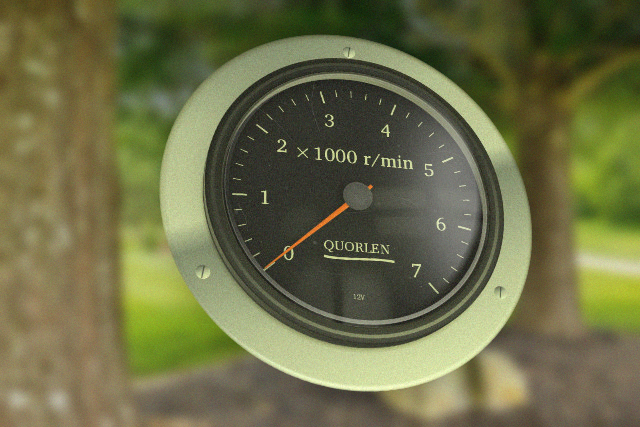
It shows 0rpm
